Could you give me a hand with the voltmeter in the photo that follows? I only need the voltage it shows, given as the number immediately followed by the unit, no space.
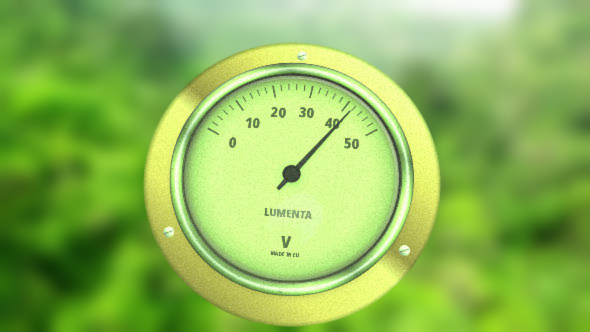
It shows 42V
